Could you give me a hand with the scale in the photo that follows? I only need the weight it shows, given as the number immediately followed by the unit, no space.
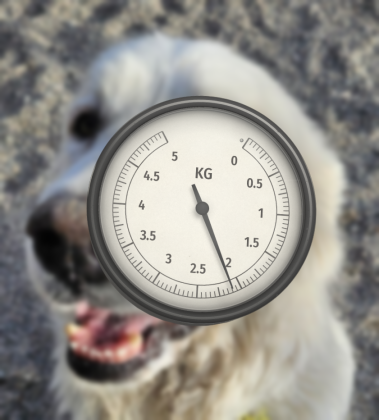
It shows 2.1kg
